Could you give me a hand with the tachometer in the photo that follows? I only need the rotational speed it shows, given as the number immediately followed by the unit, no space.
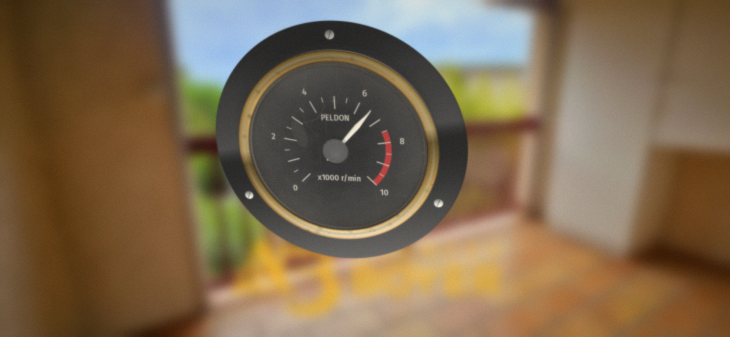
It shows 6500rpm
